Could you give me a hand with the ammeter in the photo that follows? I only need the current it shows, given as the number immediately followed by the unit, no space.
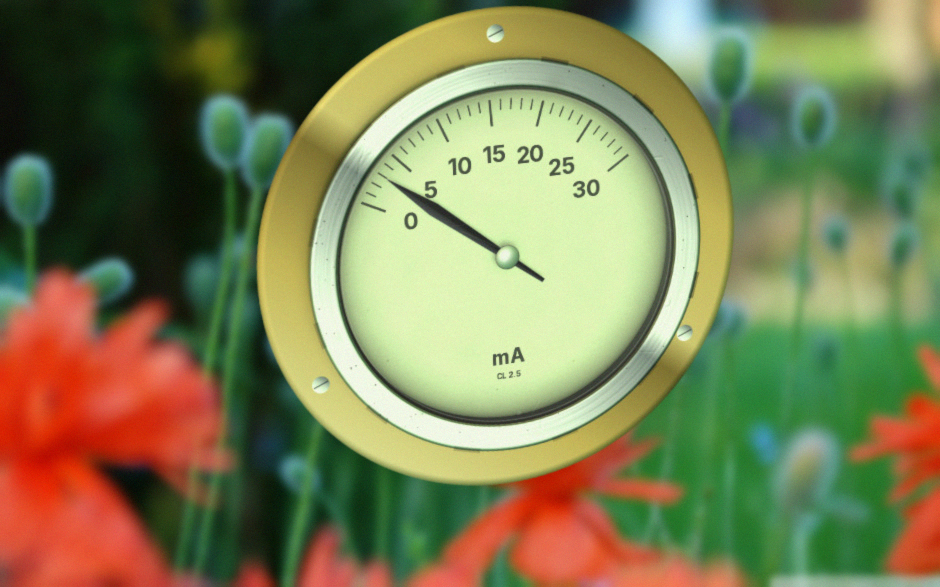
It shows 3mA
